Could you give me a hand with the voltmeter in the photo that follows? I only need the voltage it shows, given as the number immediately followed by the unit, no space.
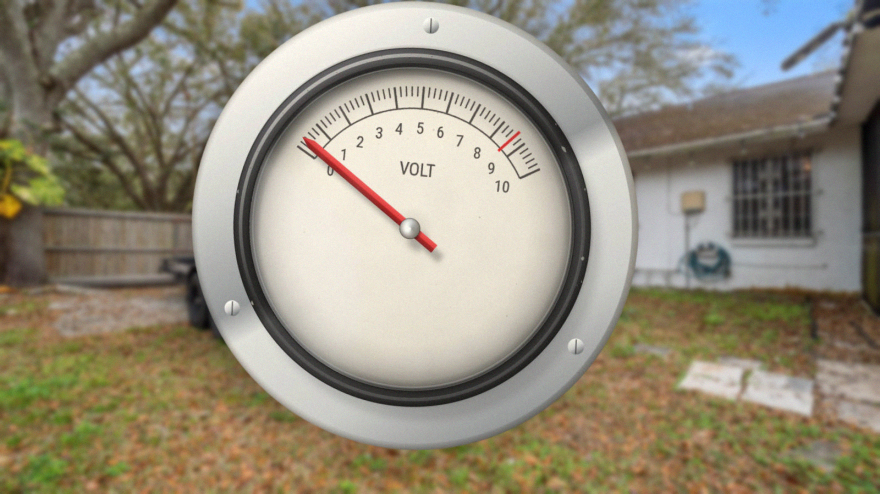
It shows 0.4V
